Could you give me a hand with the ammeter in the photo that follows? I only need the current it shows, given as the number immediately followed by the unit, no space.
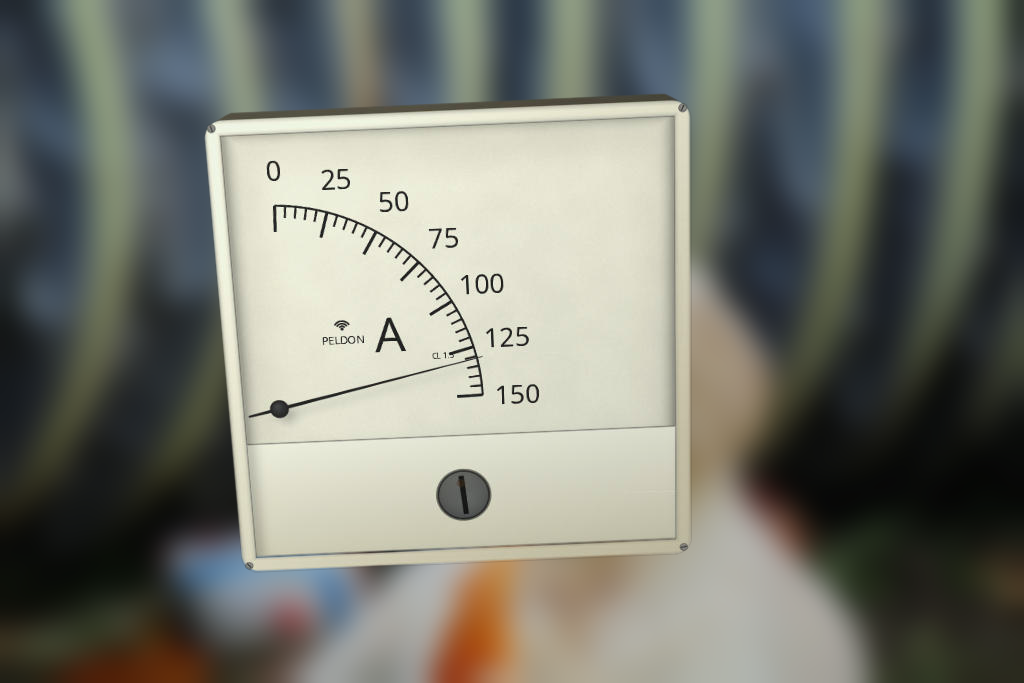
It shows 130A
